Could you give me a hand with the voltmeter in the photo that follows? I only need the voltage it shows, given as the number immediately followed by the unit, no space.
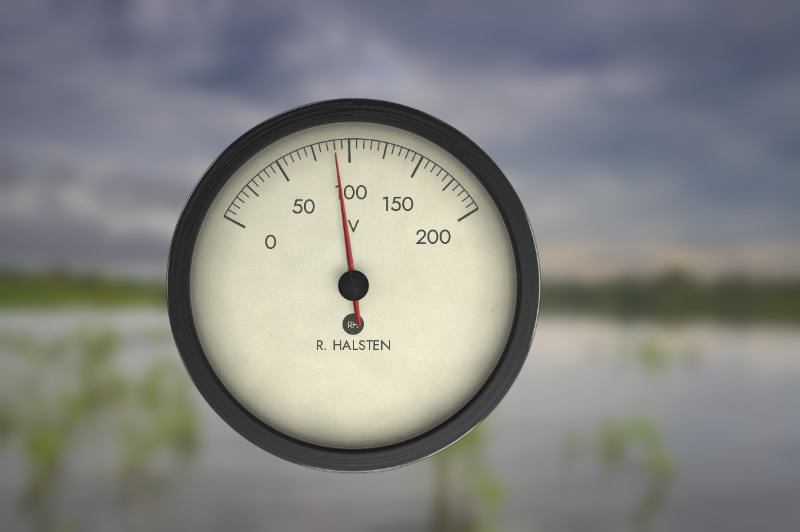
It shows 90V
